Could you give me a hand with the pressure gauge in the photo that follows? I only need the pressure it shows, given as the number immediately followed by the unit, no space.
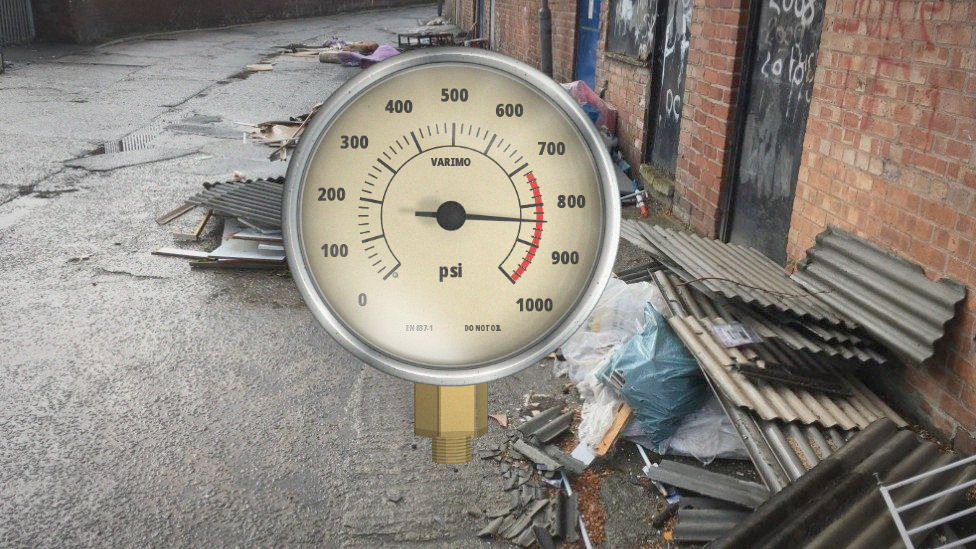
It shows 840psi
